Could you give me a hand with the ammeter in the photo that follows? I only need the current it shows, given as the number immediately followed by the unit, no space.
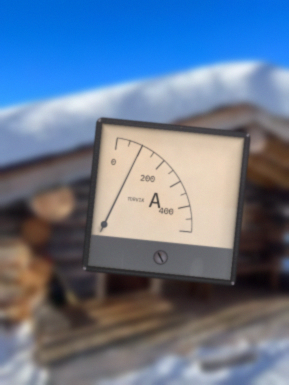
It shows 100A
